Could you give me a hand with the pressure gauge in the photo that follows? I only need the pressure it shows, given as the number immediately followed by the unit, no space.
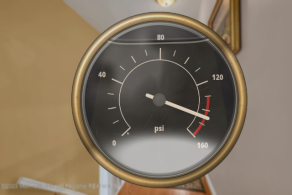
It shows 145psi
